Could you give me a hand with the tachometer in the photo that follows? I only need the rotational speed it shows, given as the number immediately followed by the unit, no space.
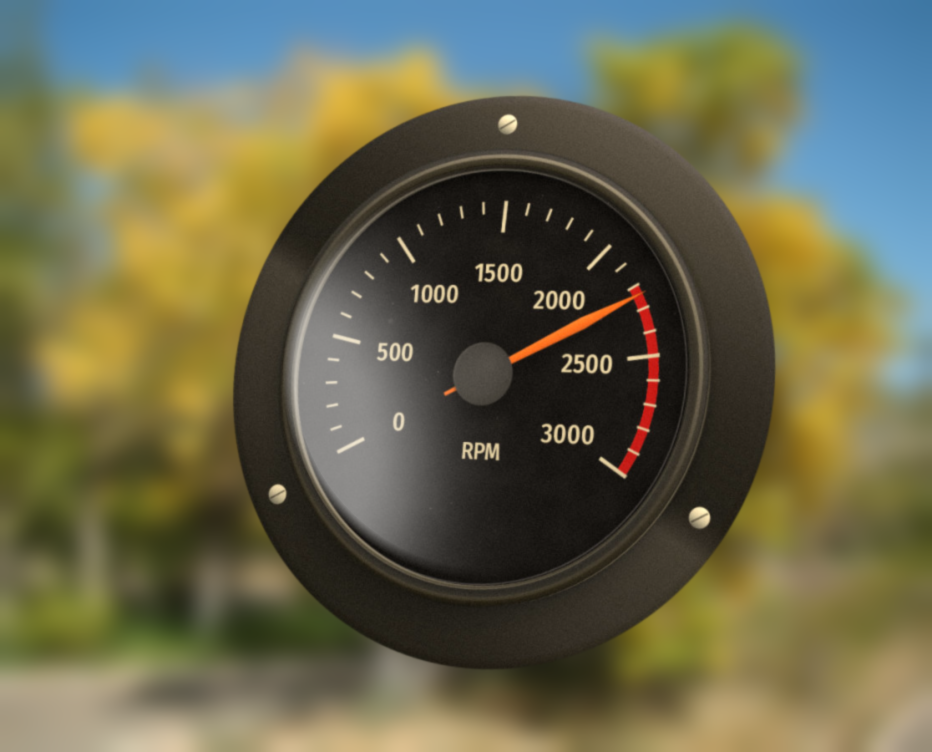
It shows 2250rpm
